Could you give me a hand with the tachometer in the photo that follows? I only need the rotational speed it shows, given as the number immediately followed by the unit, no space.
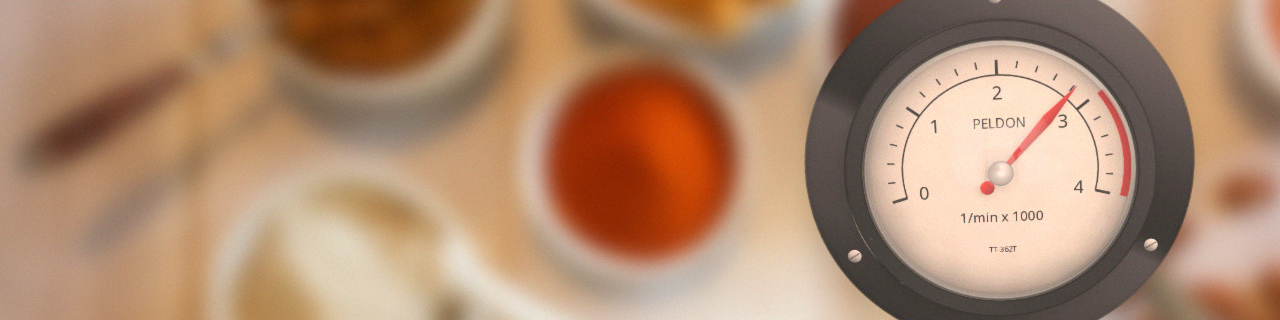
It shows 2800rpm
